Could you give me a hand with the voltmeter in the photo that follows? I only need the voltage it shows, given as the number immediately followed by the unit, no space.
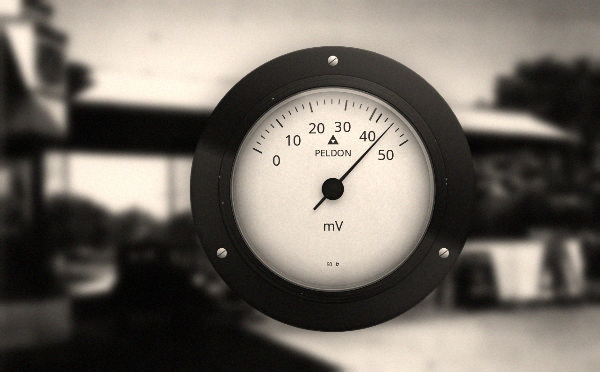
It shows 44mV
